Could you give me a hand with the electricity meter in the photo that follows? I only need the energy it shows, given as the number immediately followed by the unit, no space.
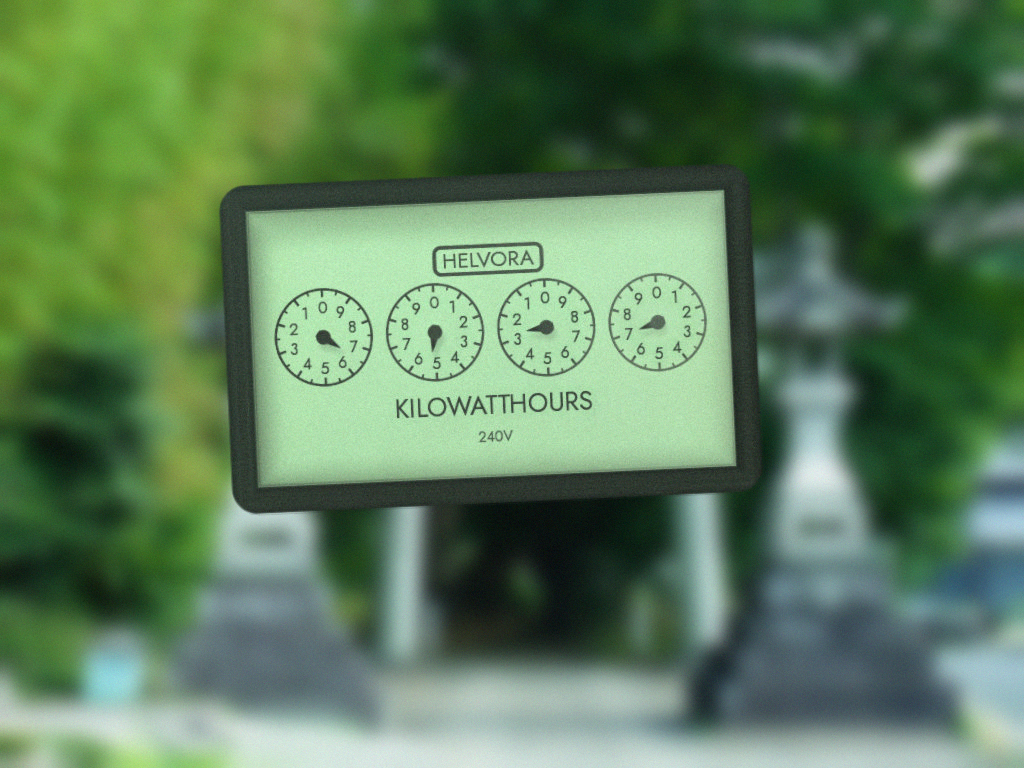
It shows 6527kWh
